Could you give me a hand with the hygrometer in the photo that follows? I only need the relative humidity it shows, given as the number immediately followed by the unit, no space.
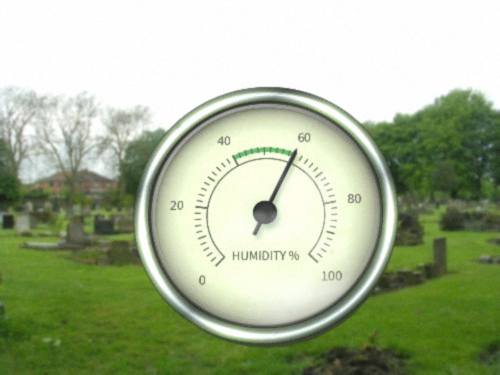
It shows 60%
